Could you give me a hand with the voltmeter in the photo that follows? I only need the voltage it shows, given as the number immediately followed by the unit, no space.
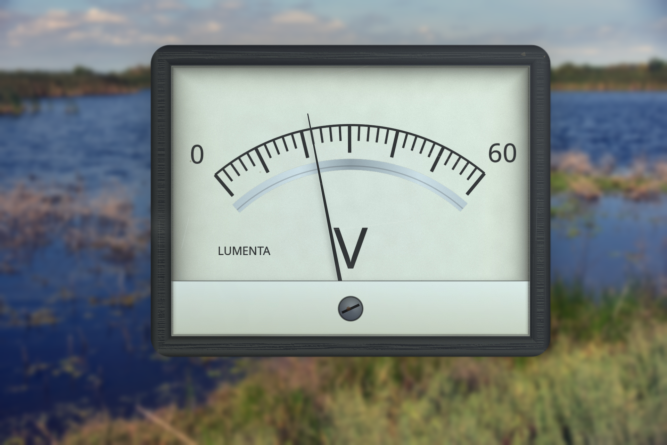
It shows 22V
